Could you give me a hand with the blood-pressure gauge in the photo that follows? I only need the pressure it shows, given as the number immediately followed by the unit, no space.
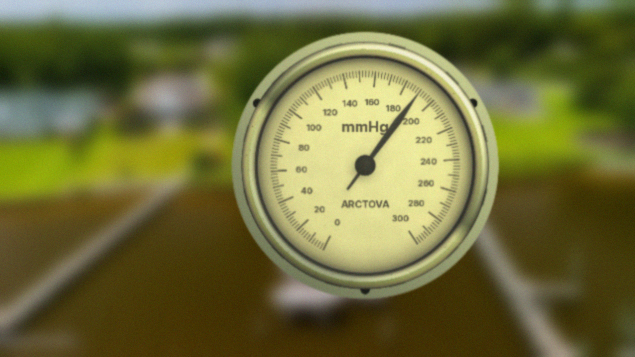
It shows 190mmHg
